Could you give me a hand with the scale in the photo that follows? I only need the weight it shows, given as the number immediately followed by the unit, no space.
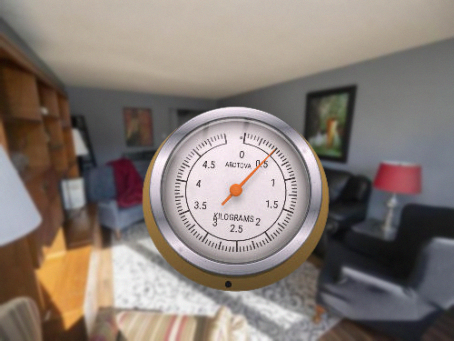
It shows 0.5kg
